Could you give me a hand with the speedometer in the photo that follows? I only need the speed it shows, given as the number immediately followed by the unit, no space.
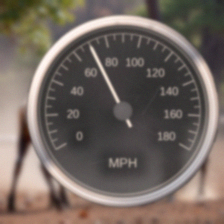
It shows 70mph
